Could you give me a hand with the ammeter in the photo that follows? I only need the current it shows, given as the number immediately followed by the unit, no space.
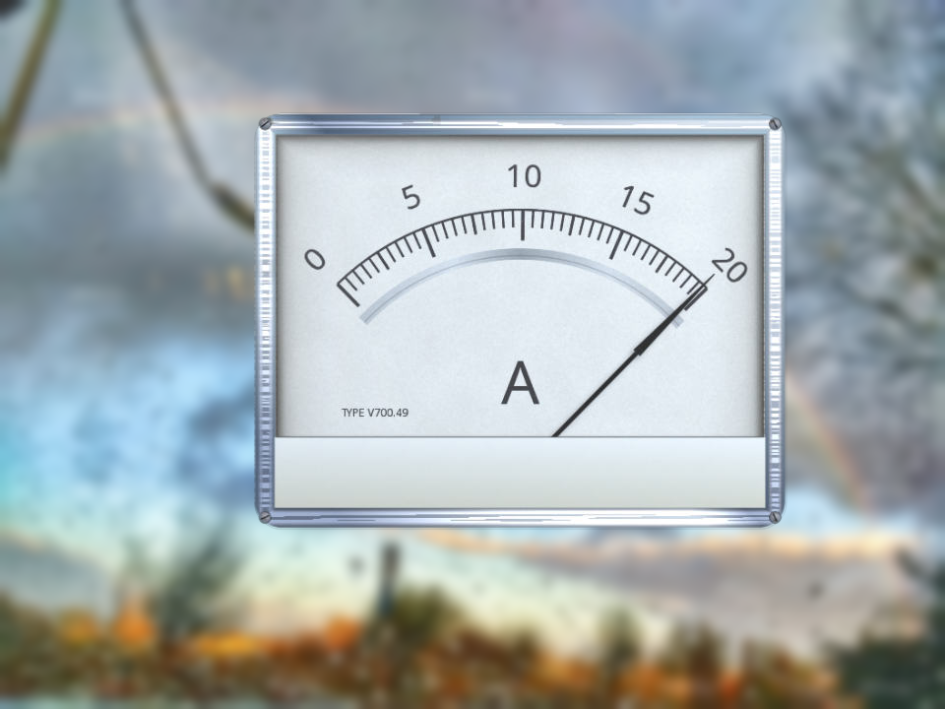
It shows 19.75A
